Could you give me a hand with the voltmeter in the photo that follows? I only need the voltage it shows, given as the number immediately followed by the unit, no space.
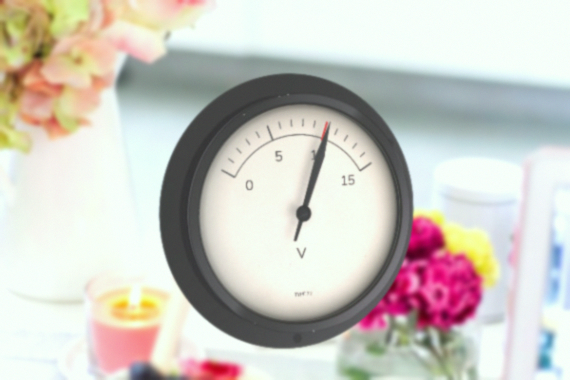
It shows 10V
